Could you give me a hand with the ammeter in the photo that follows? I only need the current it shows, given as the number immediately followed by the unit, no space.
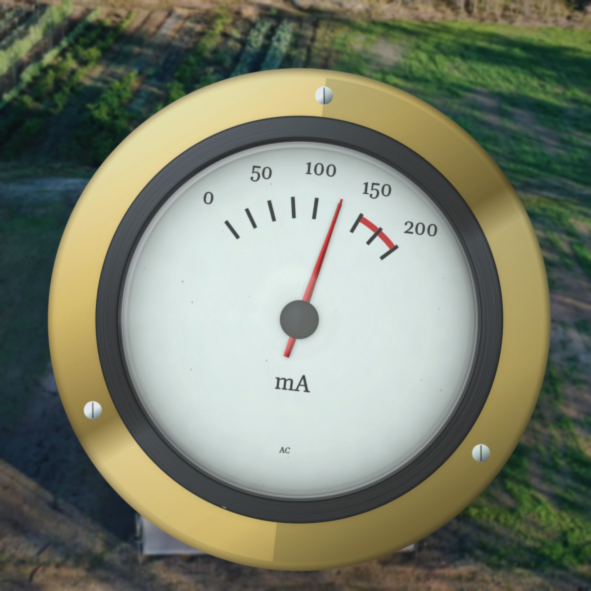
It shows 125mA
